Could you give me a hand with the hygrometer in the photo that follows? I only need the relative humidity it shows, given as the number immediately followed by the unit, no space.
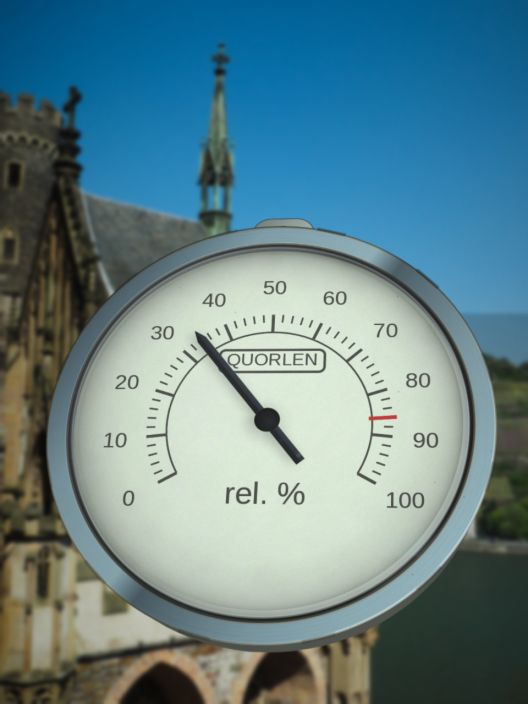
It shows 34%
